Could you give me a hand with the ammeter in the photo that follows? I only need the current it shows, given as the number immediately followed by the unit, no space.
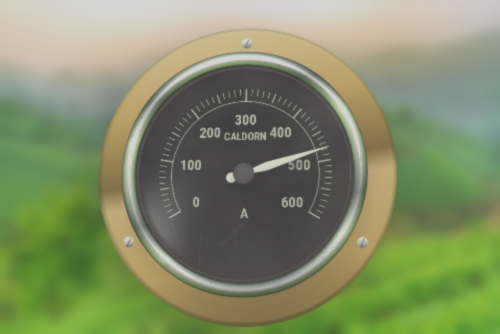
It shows 480A
